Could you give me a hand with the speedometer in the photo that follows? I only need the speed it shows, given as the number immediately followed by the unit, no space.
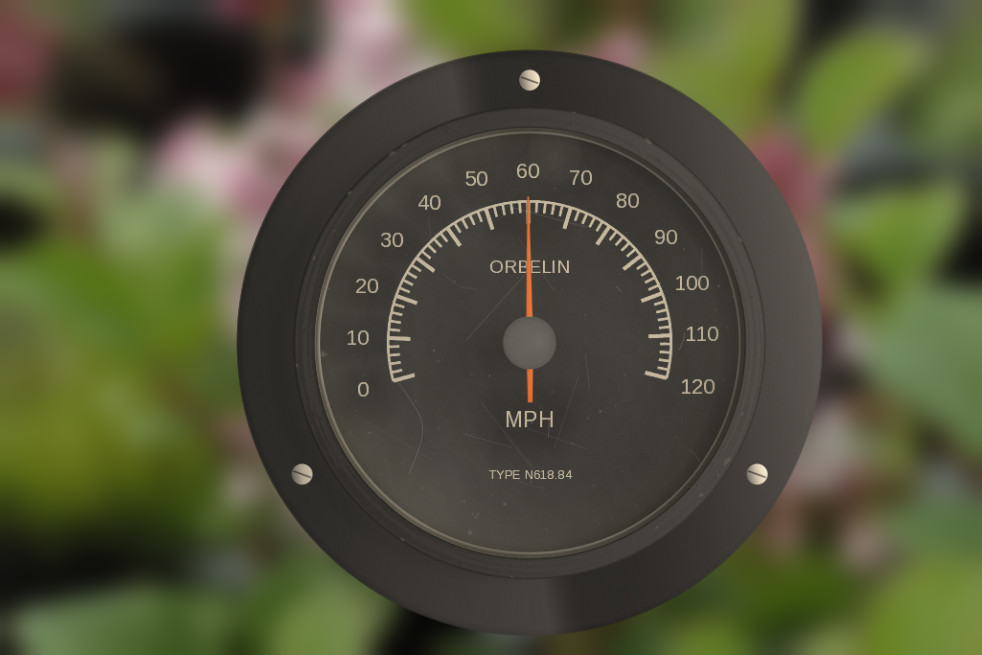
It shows 60mph
